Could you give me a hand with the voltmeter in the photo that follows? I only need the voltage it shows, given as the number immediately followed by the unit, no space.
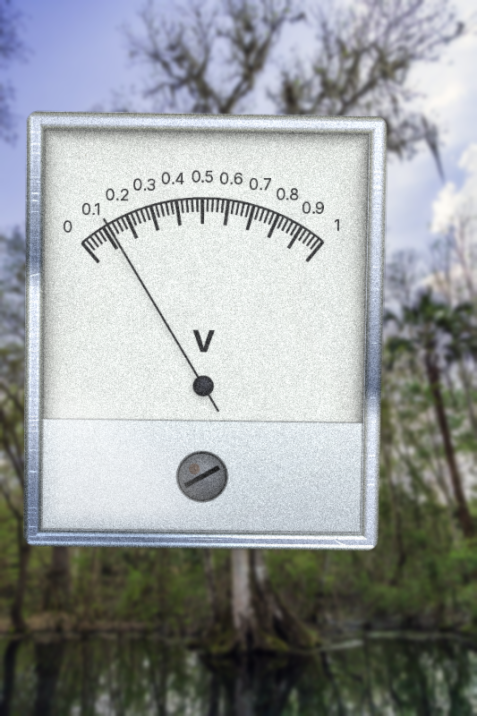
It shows 0.12V
